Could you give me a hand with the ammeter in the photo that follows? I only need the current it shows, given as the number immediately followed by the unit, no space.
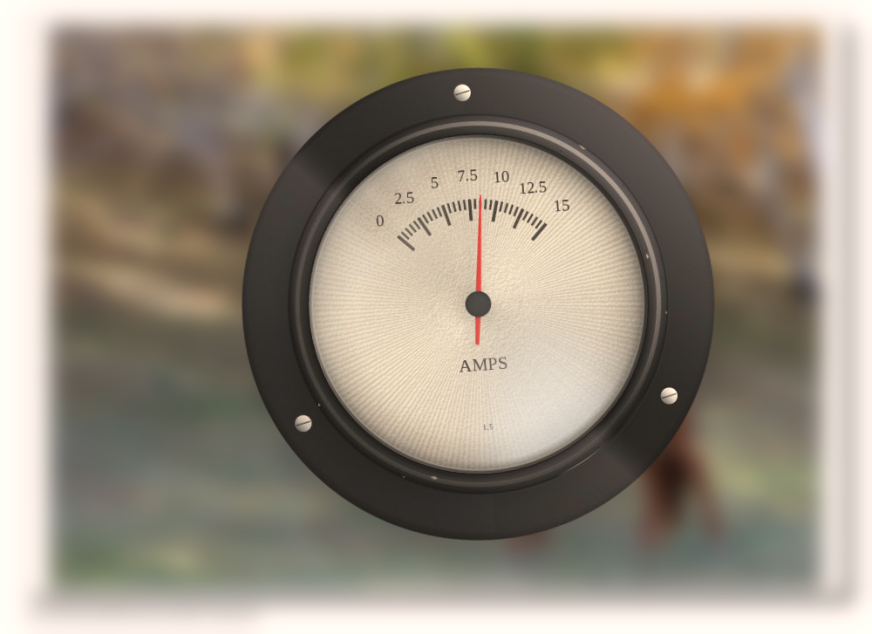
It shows 8.5A
